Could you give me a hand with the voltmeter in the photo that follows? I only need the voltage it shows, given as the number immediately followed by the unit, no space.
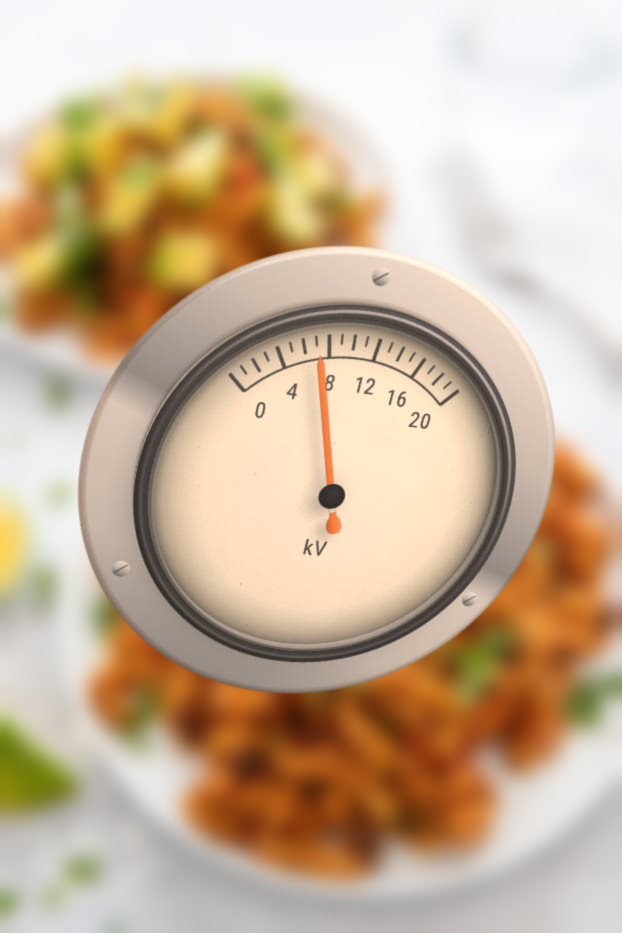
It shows 7kV
